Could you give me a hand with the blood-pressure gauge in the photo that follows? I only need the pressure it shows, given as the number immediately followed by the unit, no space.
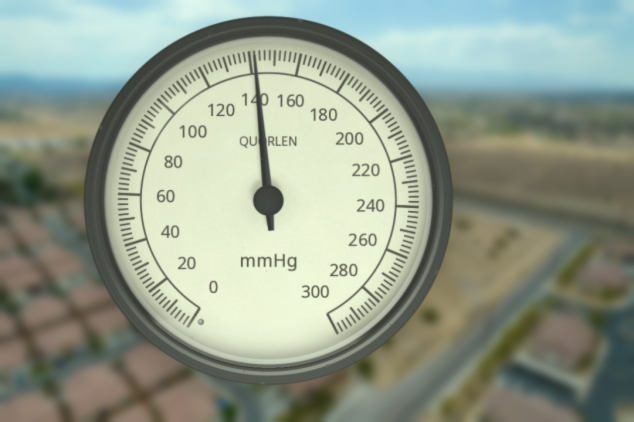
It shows 142mmHg
